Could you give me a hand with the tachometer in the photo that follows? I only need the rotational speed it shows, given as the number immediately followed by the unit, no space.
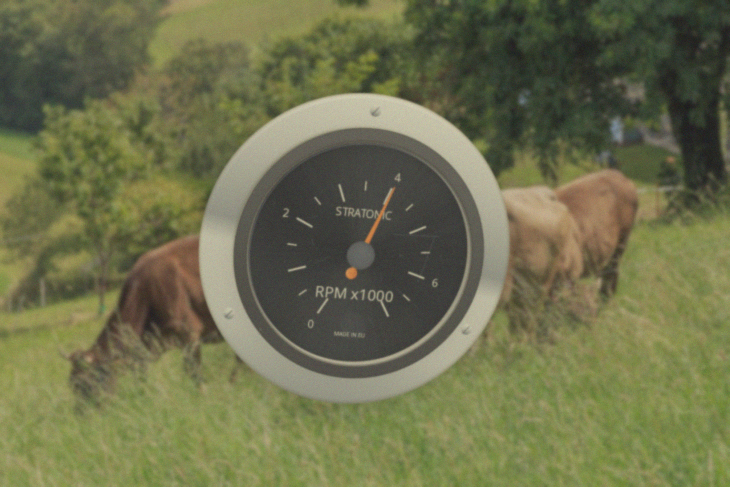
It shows 4000rpm
